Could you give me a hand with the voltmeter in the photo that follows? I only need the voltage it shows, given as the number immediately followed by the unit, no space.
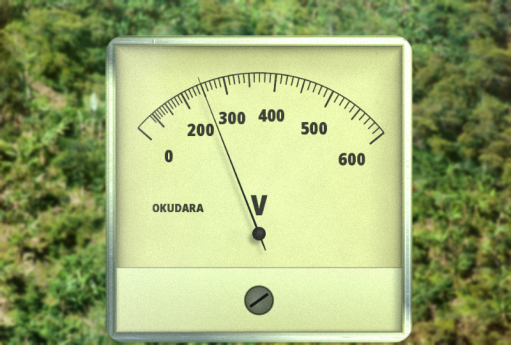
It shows 250V
